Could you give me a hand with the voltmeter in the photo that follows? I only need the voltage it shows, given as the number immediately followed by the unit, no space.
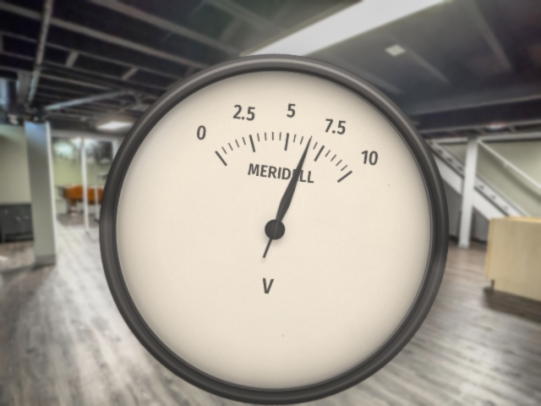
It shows 6.5V
